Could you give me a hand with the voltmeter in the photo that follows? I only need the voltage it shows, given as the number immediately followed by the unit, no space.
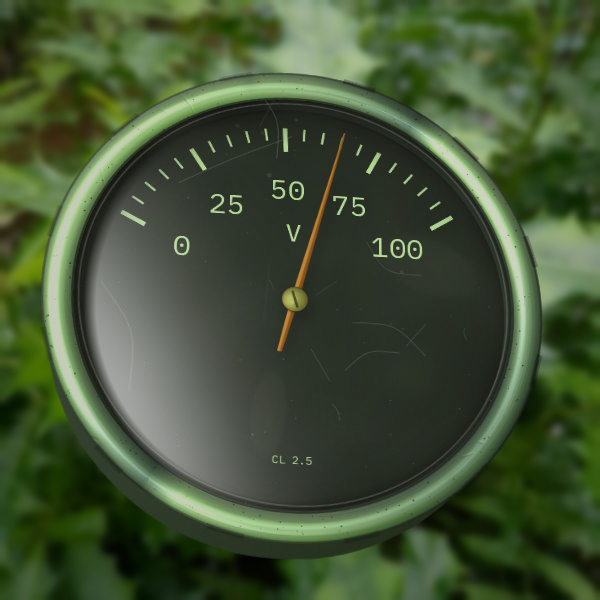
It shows 65V
